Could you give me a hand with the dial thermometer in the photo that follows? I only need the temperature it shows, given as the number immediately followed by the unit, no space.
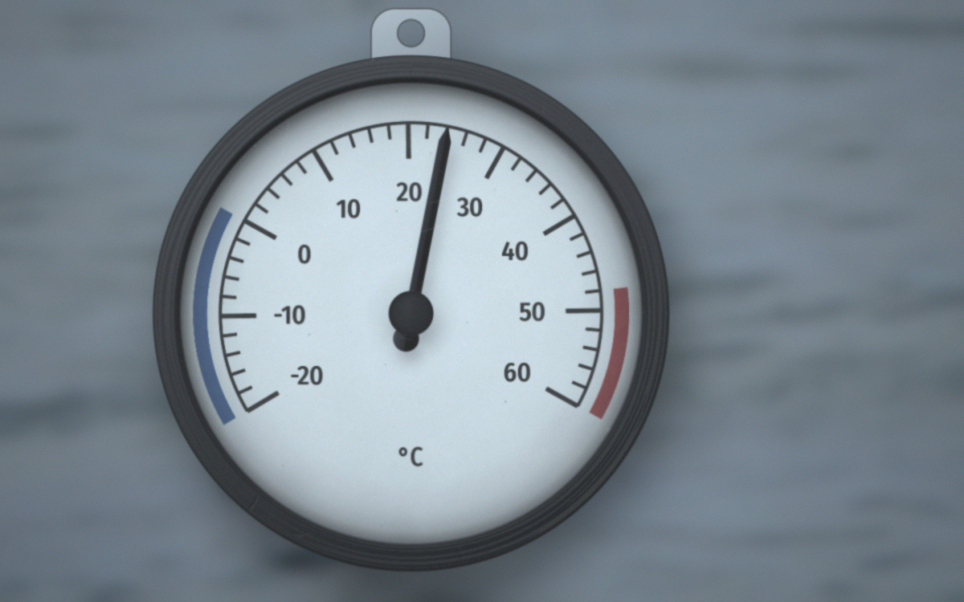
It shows 24°C
